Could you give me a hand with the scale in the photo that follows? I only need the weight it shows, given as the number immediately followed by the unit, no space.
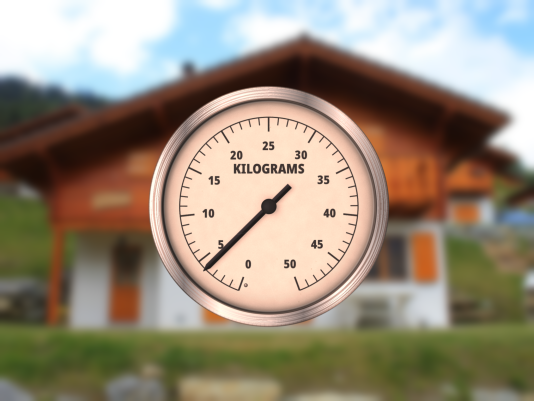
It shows 4kg
